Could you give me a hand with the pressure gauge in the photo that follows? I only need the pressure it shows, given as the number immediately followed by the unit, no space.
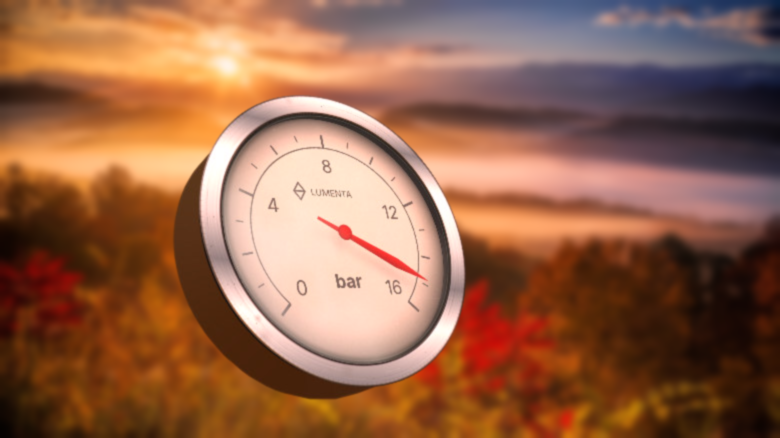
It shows 15bar
